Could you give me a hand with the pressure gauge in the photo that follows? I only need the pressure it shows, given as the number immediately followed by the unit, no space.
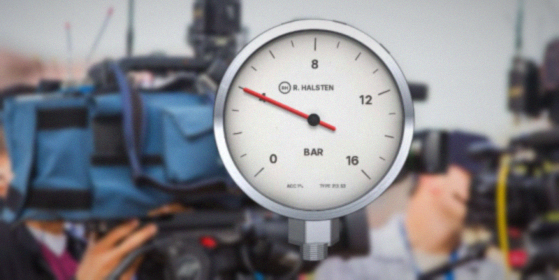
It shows 4bar
